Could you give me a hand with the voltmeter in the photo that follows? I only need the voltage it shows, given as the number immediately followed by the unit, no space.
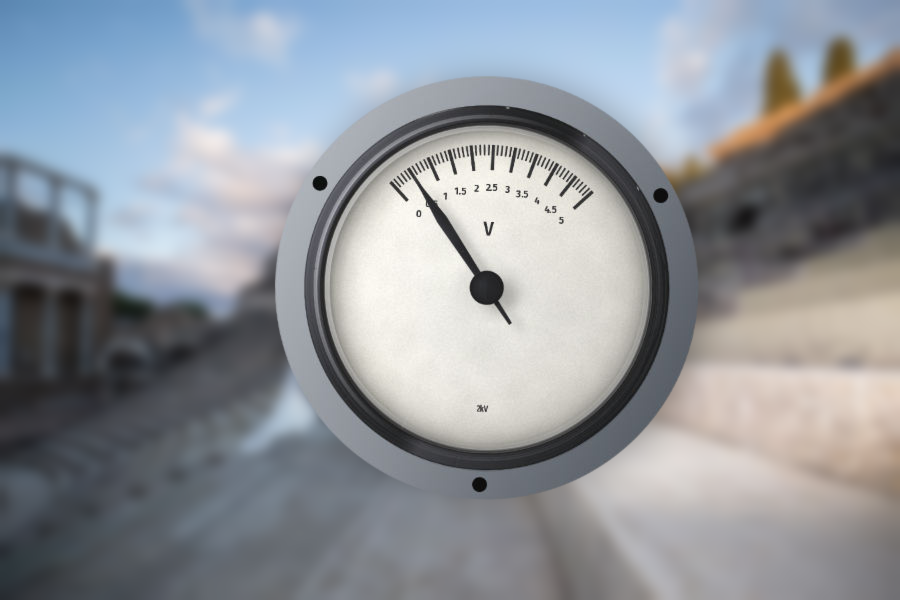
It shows 0.5V
